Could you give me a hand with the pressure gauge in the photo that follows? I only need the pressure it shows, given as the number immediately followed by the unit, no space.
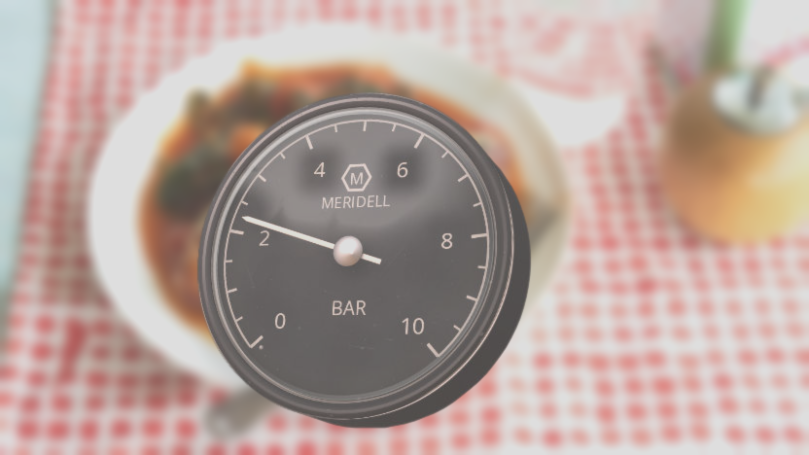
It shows 2.25bar
